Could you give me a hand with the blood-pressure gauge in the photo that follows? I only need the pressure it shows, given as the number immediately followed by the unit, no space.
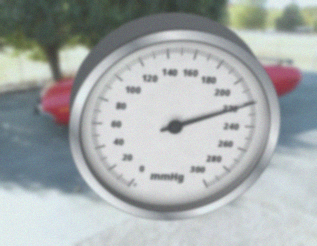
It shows 220mmHg
